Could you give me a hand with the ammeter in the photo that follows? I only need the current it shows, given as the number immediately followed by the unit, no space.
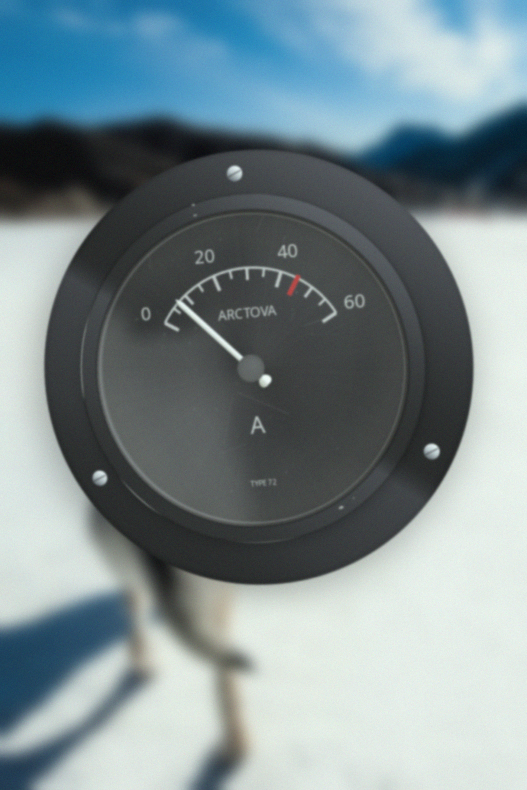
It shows 7.5A
